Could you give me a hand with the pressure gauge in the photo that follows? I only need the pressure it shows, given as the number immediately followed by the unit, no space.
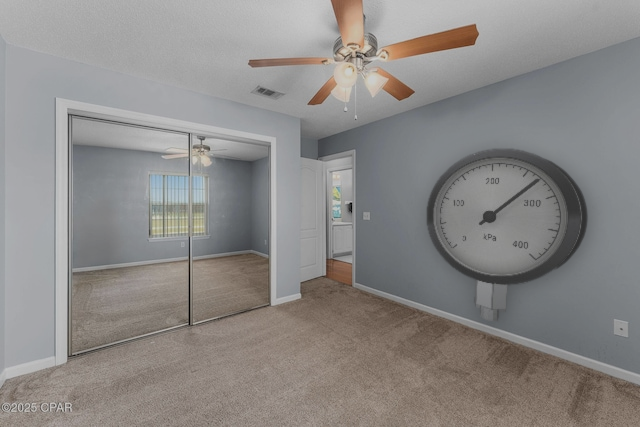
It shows 270kPa
